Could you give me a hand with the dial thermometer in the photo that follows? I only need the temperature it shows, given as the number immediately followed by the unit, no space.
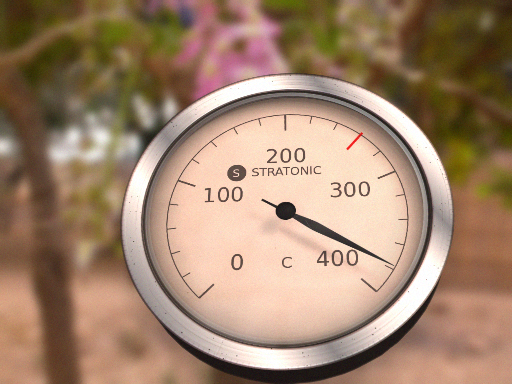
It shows 380°C
